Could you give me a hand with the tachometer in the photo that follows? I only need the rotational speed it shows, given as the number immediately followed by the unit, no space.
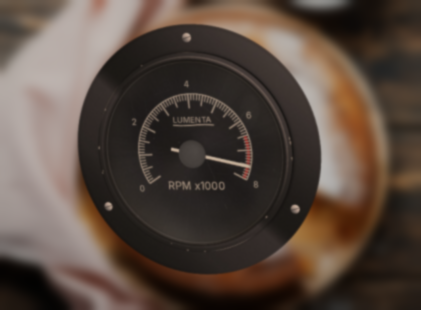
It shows 7500rpm
